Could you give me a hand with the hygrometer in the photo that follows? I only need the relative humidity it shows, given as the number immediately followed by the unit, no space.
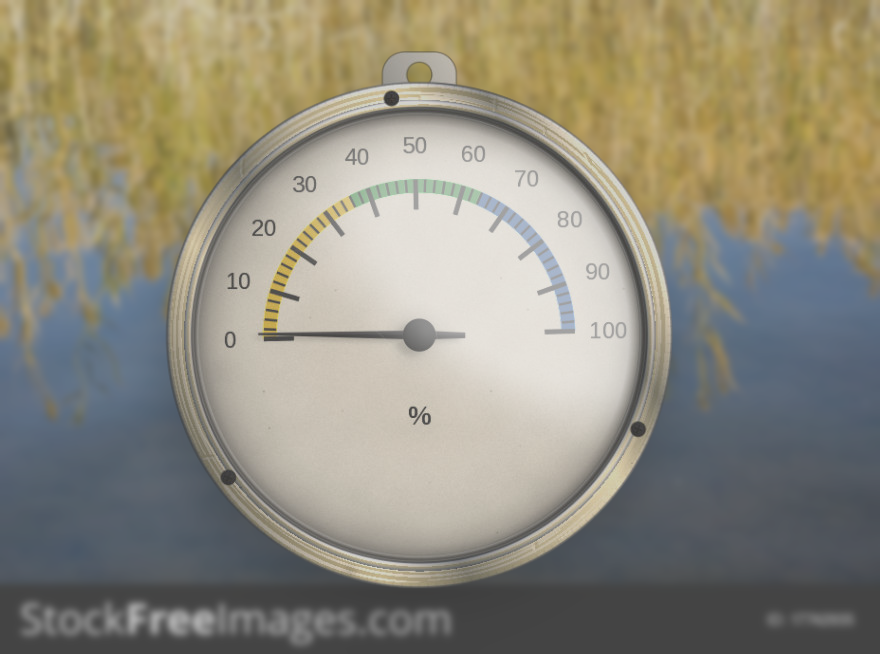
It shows 1%
